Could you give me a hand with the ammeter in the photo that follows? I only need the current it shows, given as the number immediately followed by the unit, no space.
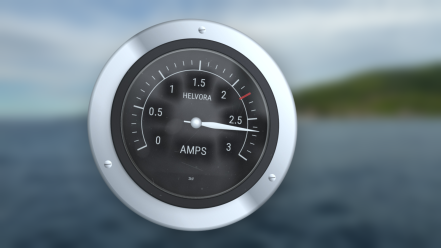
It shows 2.65A
